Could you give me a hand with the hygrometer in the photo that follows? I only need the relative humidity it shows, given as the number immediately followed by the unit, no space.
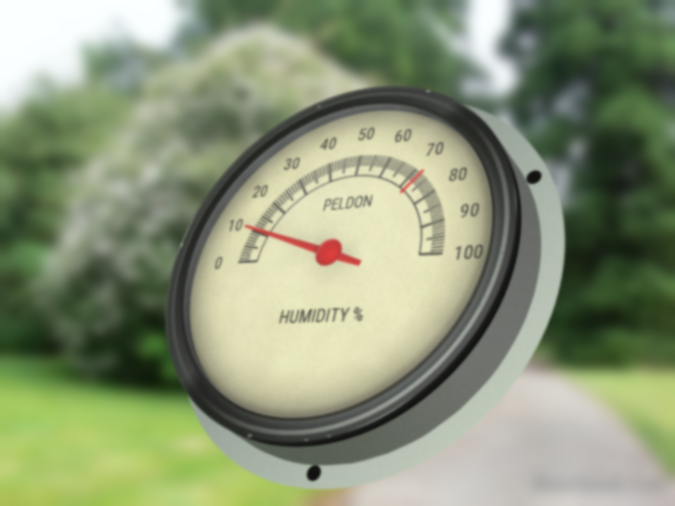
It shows 10%
